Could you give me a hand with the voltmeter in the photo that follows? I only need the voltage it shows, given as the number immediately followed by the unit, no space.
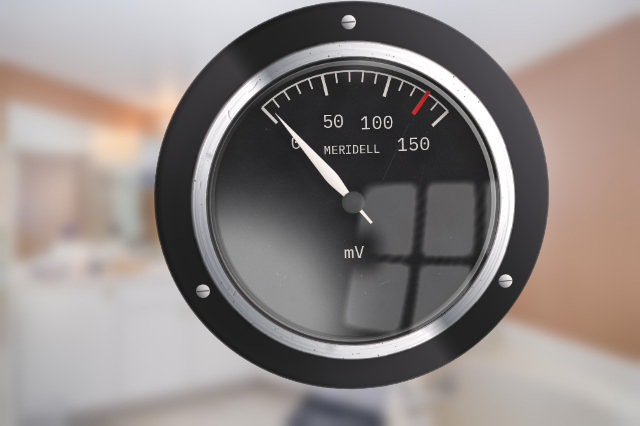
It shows 5mV
